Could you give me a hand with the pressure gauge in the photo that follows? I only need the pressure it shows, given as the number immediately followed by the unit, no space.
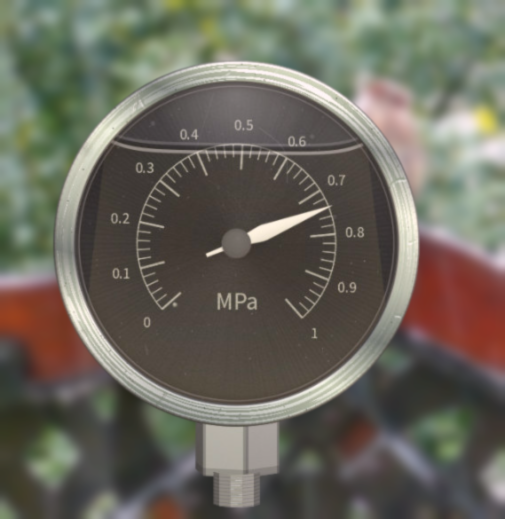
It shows 0.74MPa
